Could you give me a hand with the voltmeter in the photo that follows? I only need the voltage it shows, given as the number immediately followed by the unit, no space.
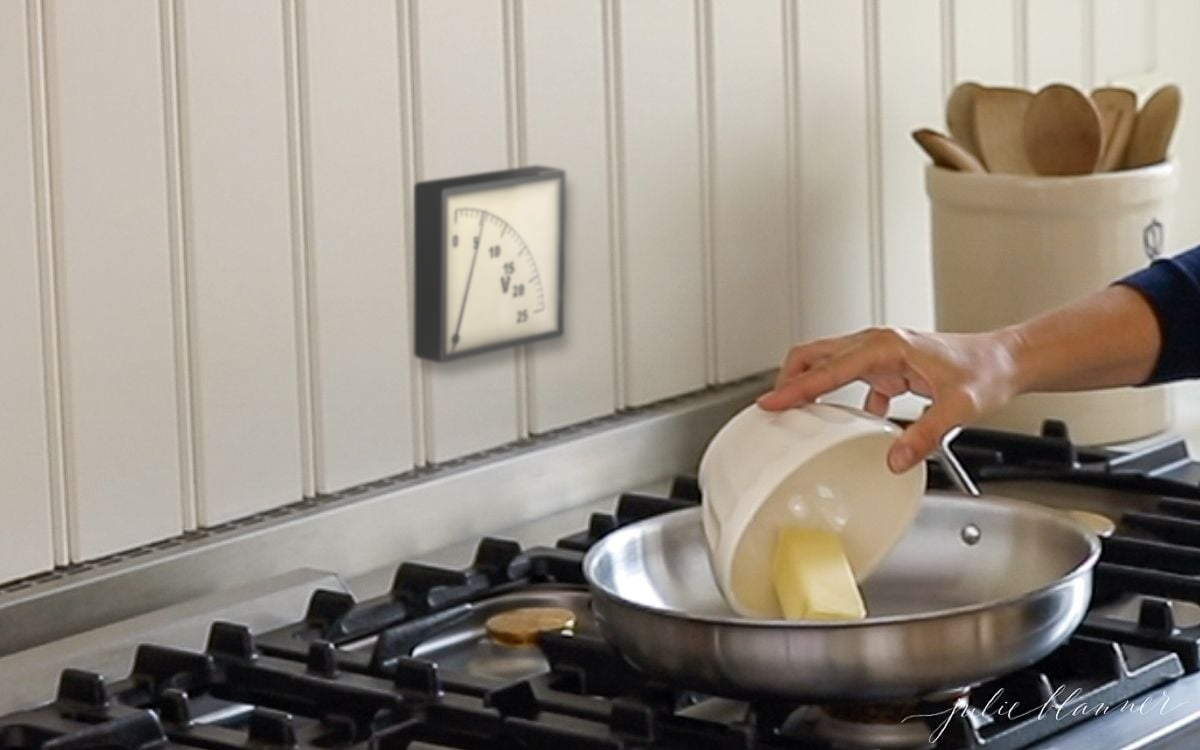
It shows 5V
